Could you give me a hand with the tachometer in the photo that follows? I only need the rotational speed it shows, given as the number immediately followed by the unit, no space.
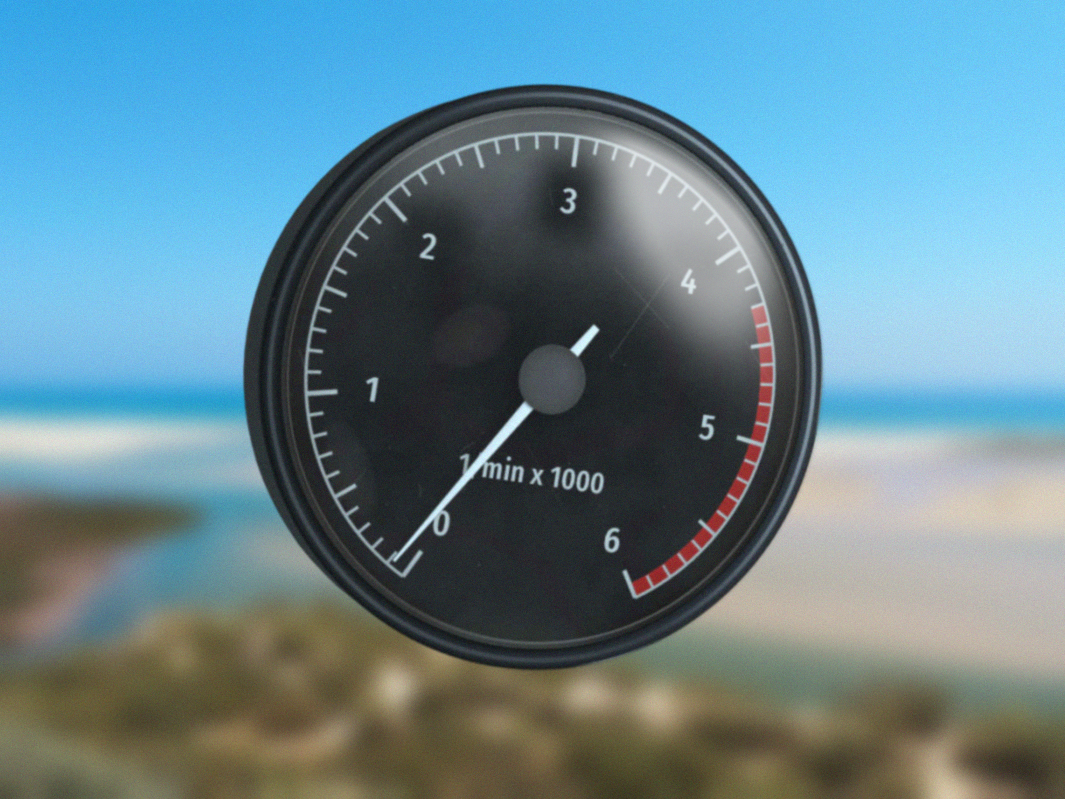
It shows 100rpm
